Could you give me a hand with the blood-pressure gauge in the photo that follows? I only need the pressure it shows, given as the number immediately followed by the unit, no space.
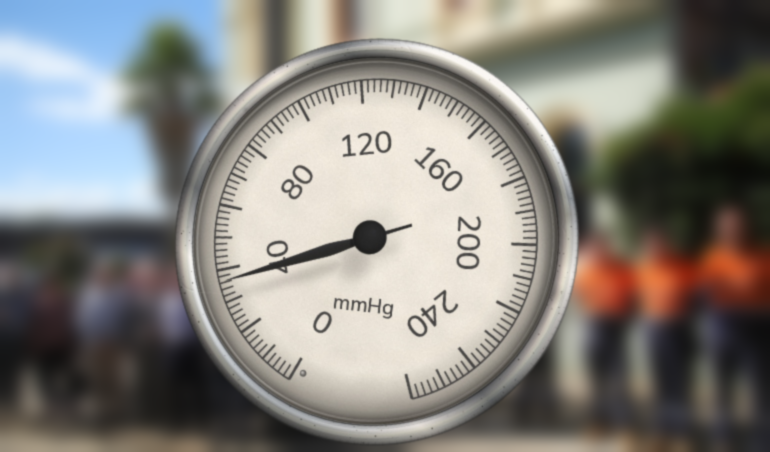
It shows 36mmHg
